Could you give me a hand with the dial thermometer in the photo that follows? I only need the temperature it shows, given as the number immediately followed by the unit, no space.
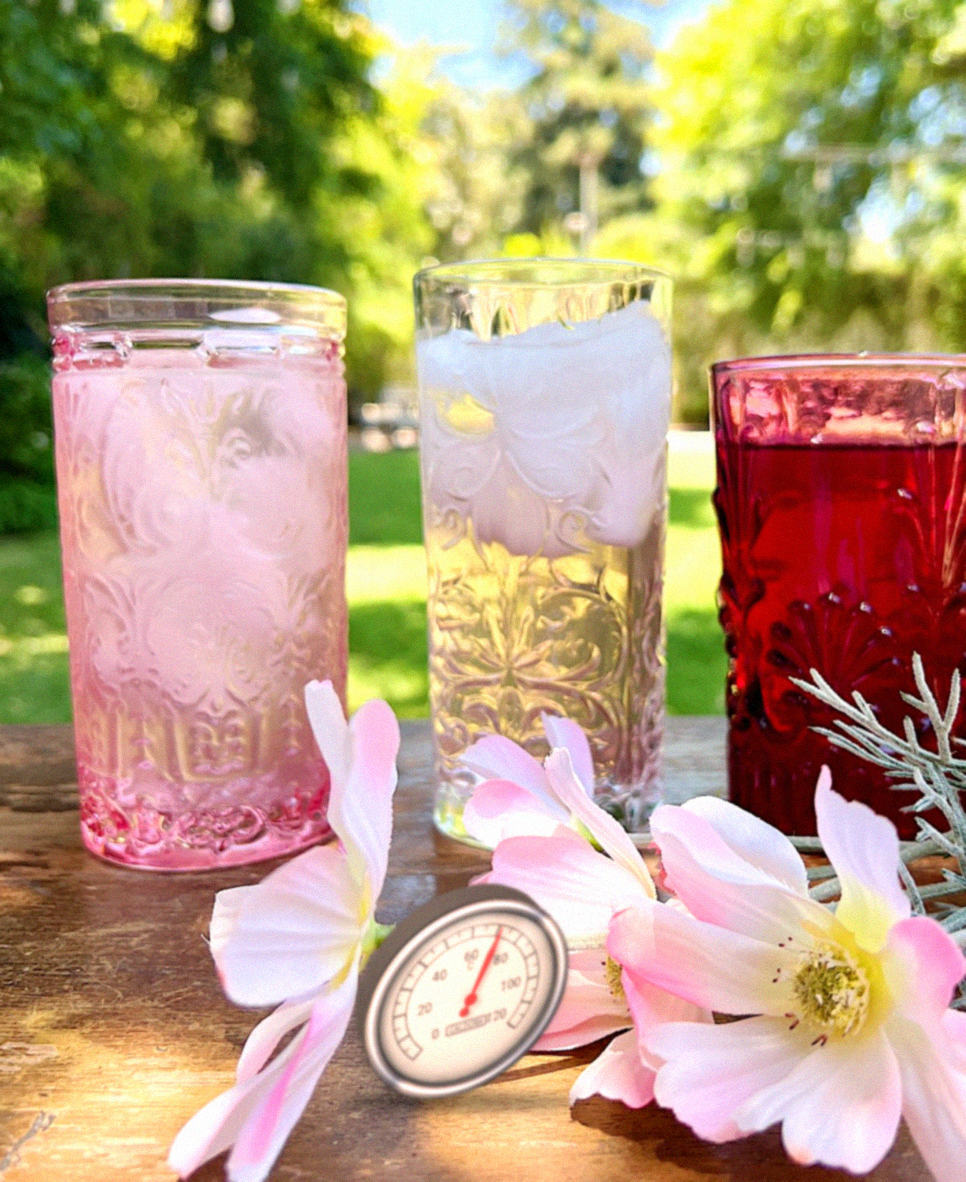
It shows 70°C
